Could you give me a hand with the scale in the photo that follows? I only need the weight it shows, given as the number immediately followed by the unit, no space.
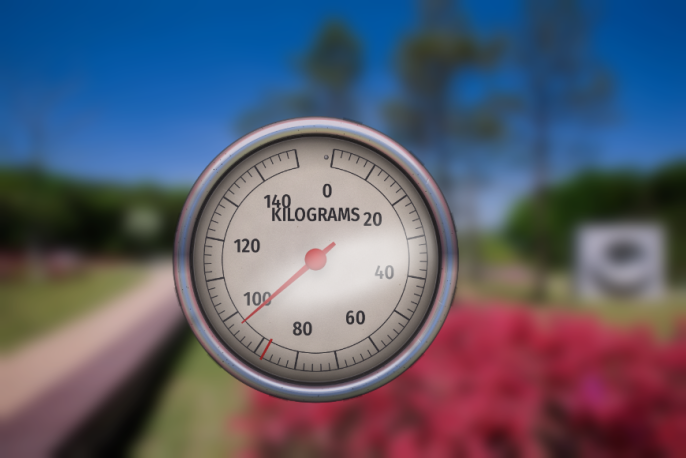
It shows 97kg
